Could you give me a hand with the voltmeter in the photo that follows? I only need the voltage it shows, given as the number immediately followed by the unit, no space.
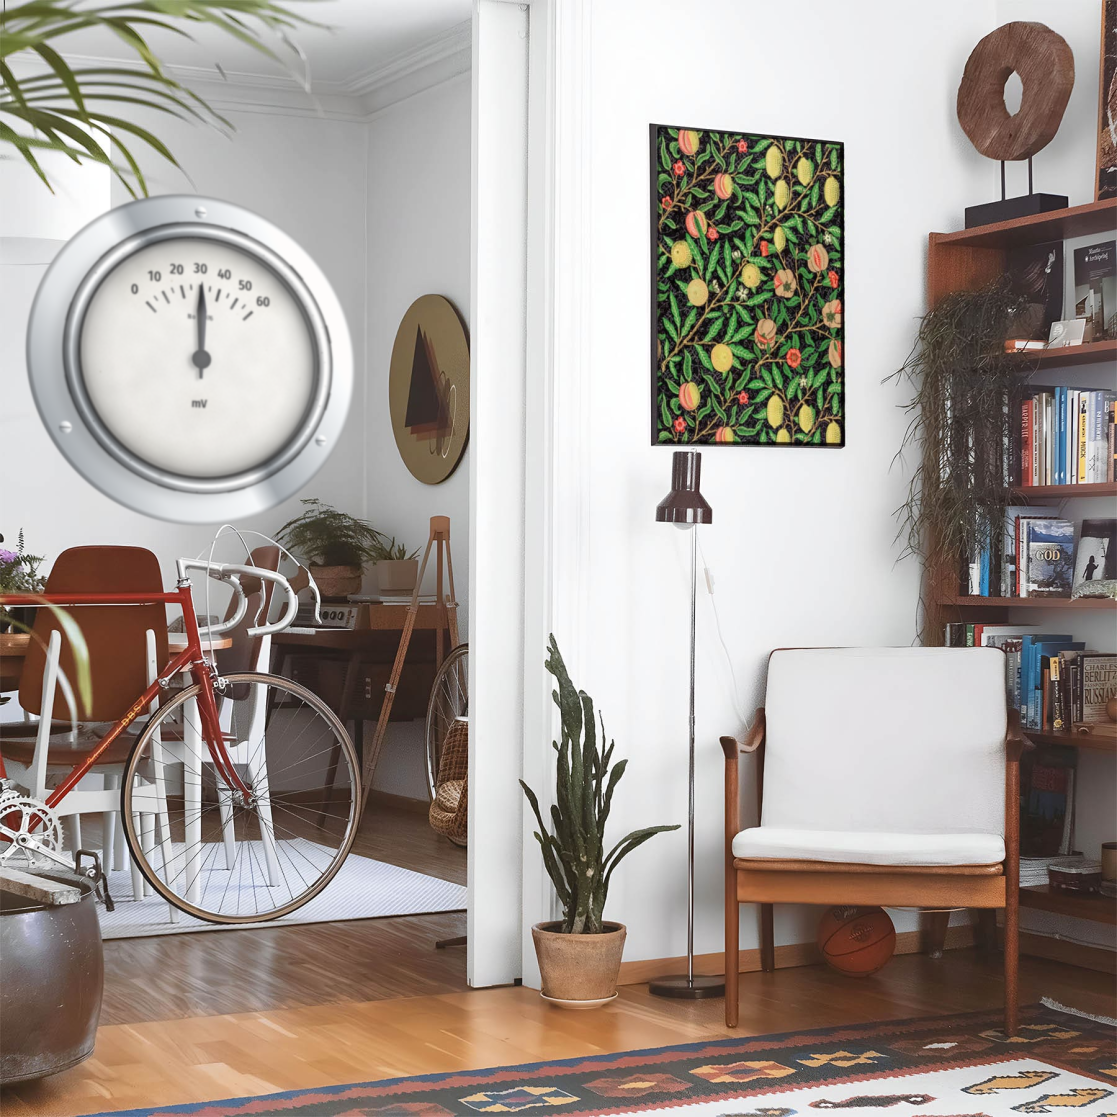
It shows 30mV
